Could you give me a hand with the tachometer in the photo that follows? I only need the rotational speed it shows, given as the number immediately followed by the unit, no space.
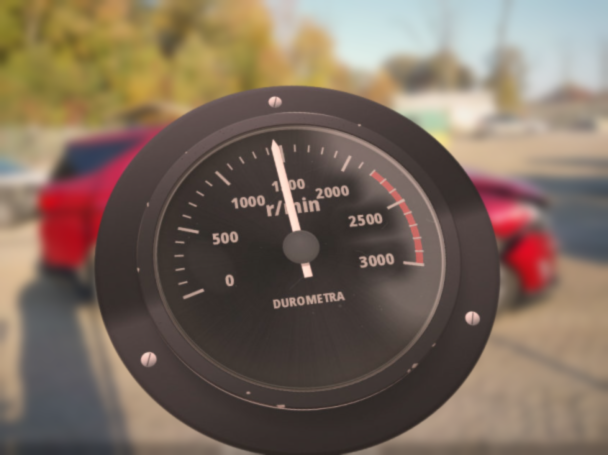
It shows 1450rpm
